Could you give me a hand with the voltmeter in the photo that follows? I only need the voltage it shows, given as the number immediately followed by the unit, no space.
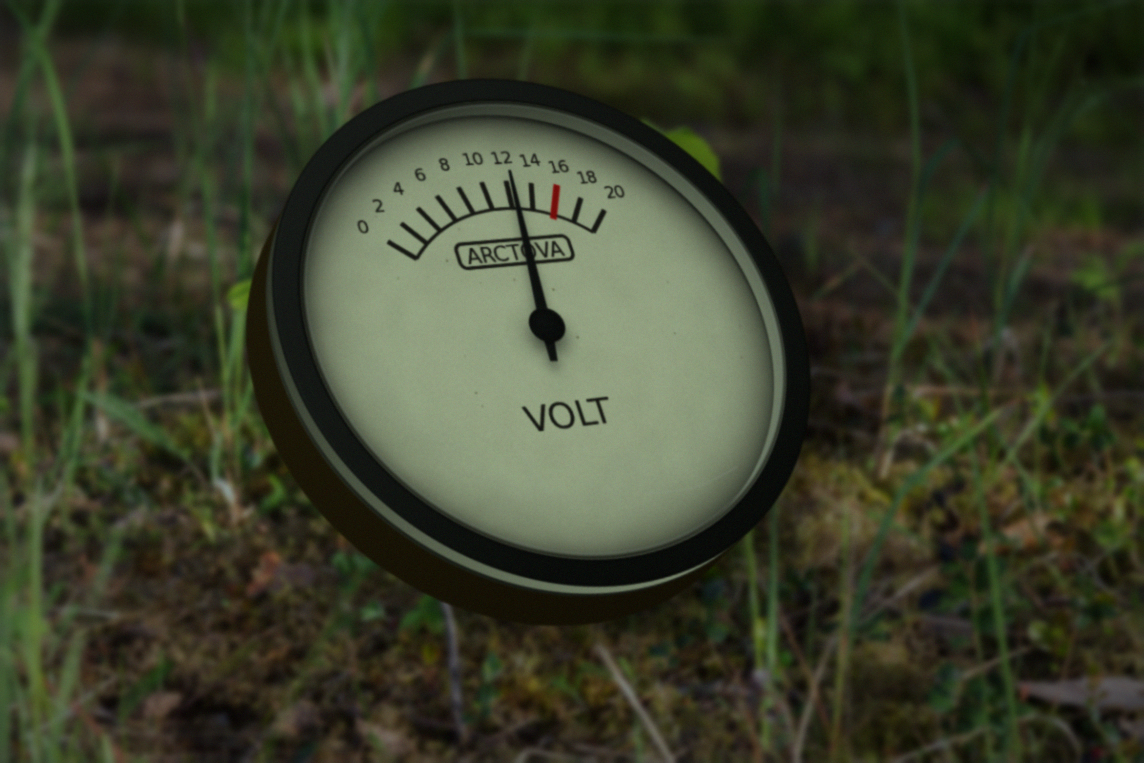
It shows 12V
